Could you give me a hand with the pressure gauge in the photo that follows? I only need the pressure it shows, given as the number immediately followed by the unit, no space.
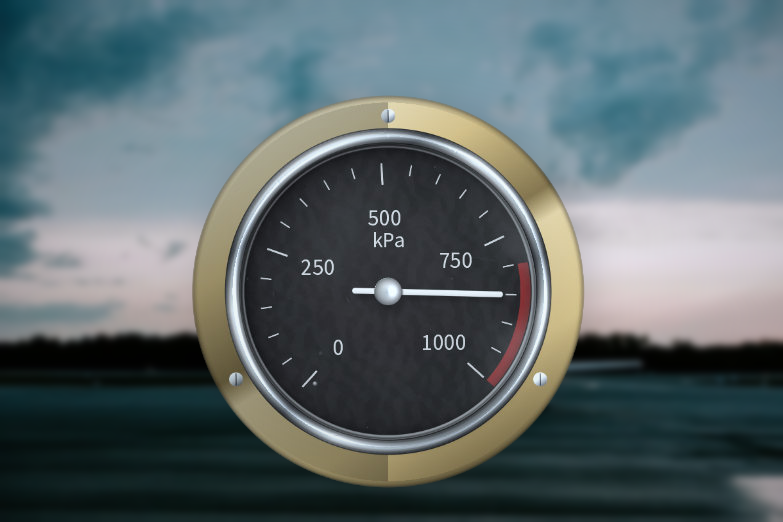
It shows 850kPa
